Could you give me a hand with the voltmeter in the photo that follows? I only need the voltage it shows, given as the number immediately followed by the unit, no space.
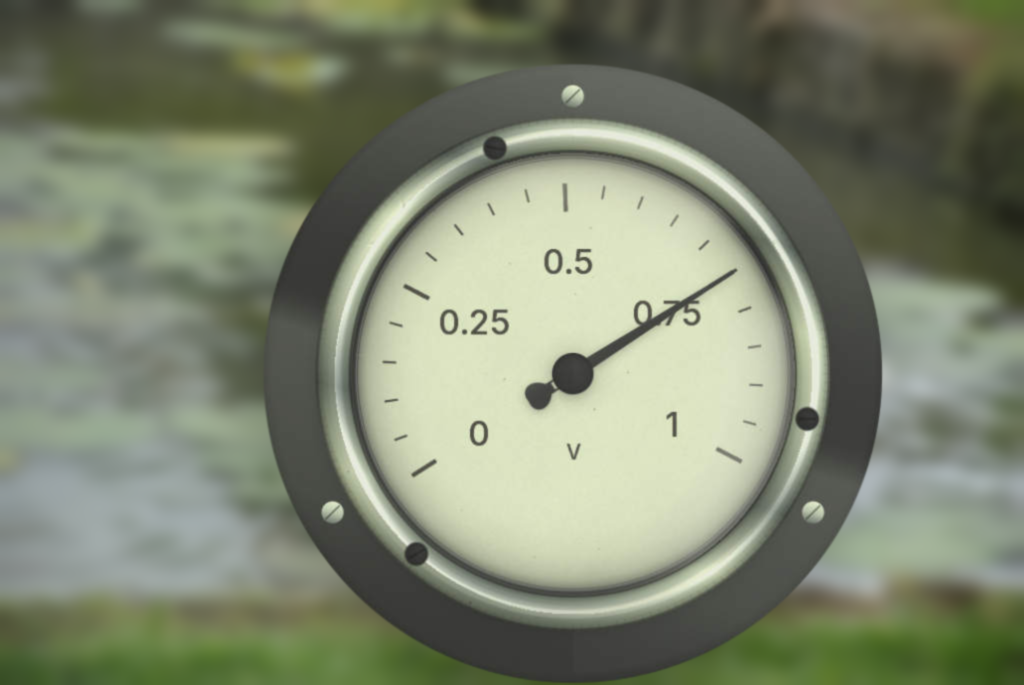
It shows 0.75V
